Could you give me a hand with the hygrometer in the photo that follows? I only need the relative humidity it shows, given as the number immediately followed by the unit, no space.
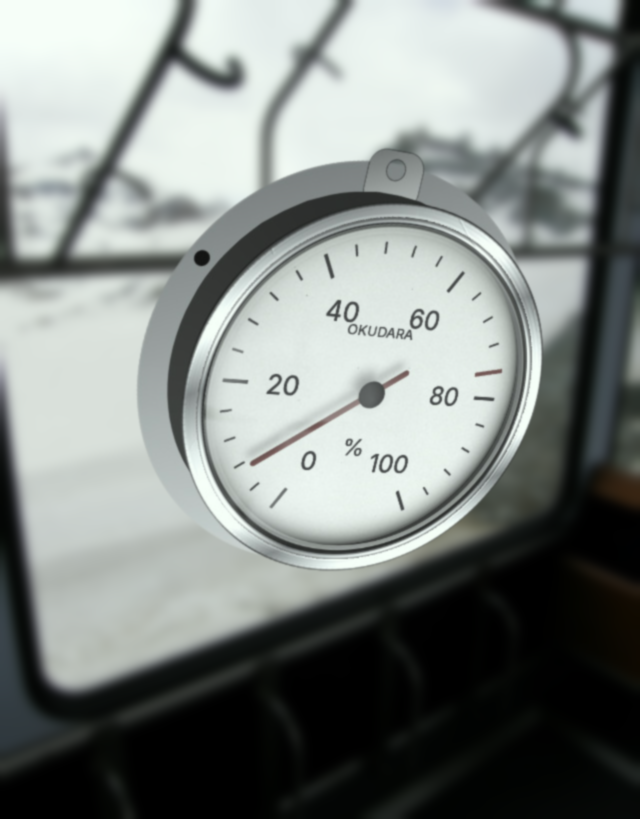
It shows 8%
